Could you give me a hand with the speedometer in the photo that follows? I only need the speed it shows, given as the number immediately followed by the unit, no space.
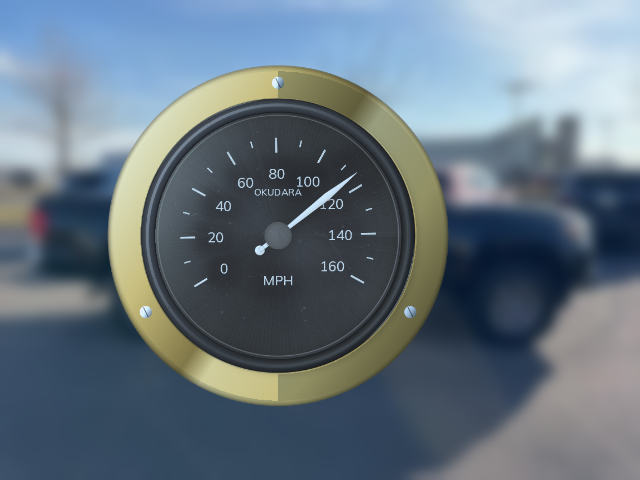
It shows 115mph
